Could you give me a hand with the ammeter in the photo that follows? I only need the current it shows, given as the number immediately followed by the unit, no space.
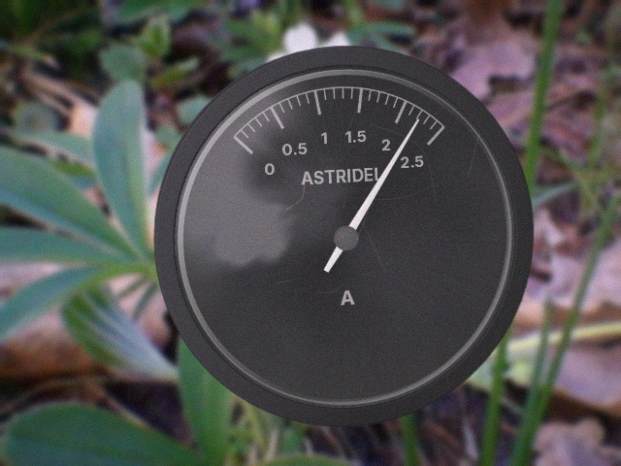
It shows 2.2A
